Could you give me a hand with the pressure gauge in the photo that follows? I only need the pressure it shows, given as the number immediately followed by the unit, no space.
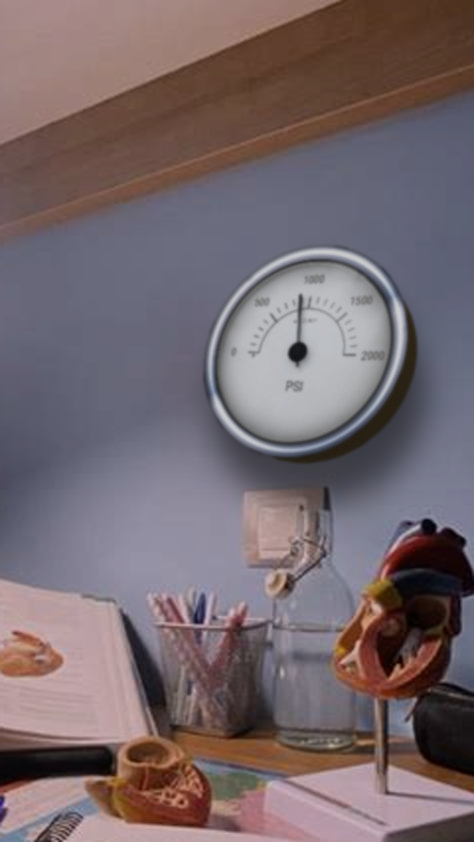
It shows 900psi
